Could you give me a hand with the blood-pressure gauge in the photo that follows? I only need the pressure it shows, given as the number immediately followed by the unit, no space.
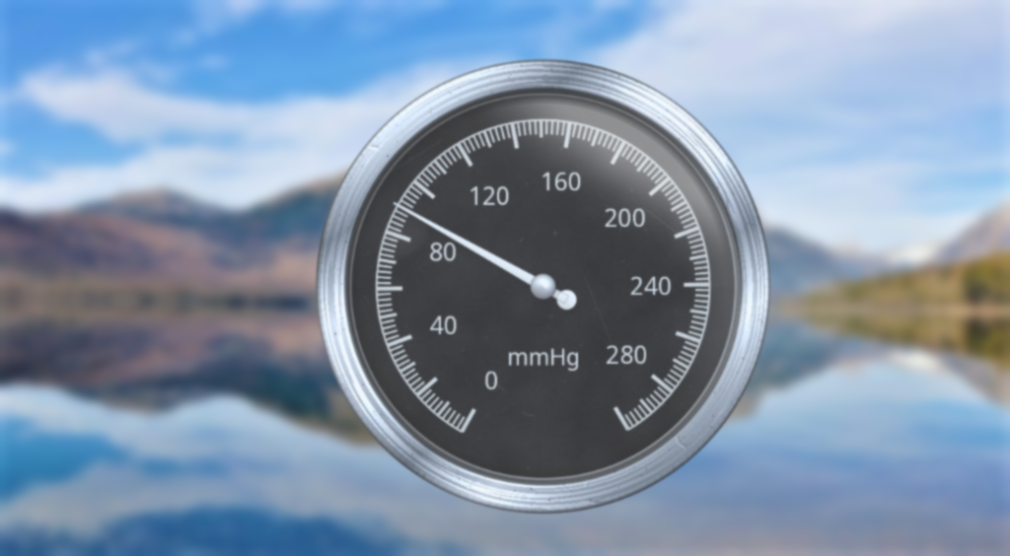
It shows 90mmHg
